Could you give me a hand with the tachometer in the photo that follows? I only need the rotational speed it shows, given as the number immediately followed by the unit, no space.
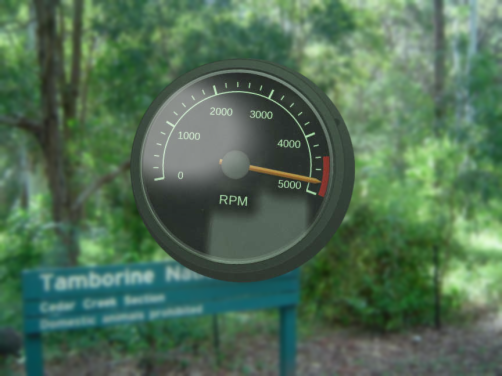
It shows 4800rpm
